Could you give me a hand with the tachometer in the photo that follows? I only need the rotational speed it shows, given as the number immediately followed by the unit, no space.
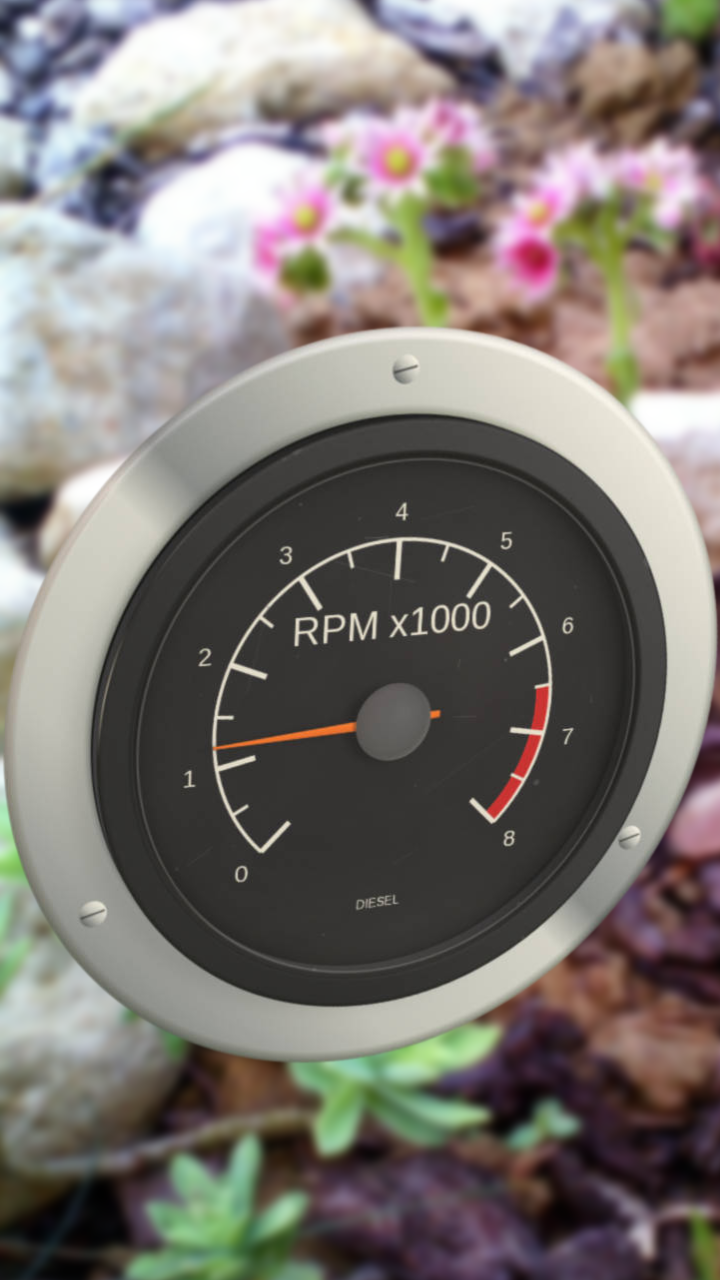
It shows 1250rpm
